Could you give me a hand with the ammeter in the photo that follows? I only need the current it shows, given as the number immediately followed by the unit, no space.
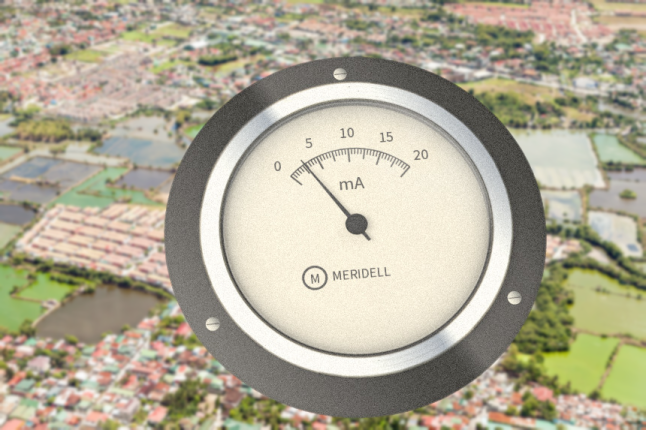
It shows 2.5mA
